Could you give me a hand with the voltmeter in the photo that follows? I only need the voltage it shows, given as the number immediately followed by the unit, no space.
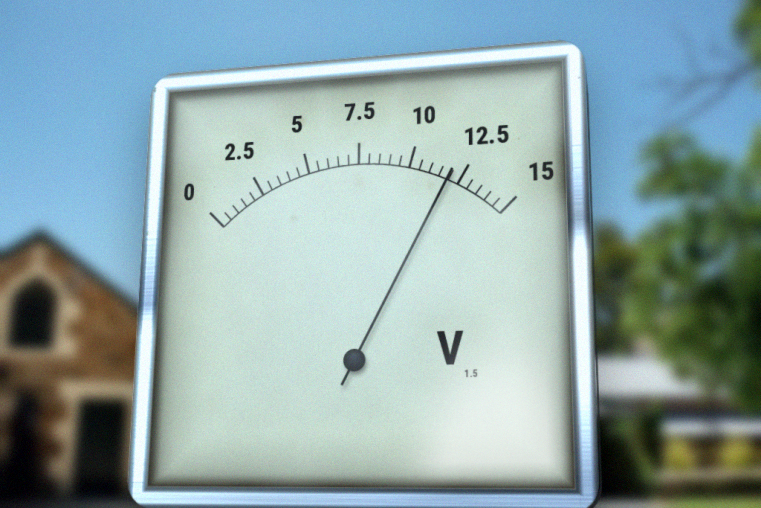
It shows 12V
